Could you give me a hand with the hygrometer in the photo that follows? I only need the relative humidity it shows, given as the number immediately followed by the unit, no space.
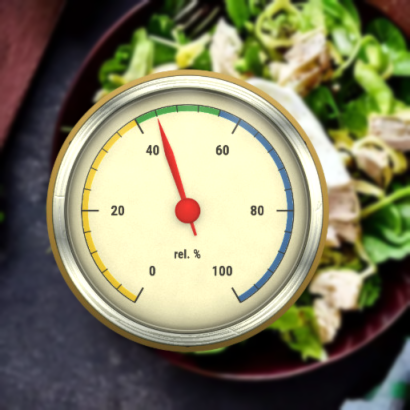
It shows 44%
